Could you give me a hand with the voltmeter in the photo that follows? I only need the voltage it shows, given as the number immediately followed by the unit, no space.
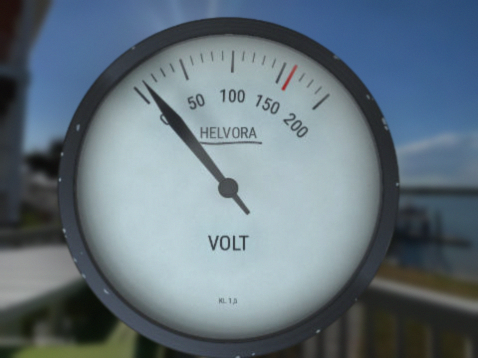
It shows 10V
